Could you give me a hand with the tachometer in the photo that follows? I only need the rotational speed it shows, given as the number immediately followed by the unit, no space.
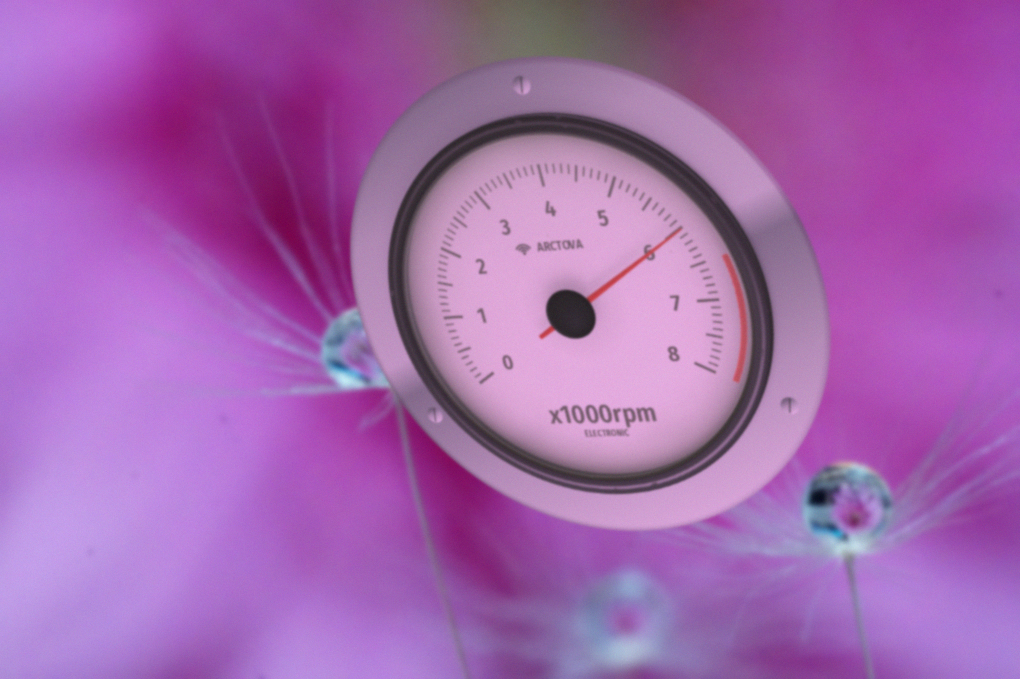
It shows 6000rpm
